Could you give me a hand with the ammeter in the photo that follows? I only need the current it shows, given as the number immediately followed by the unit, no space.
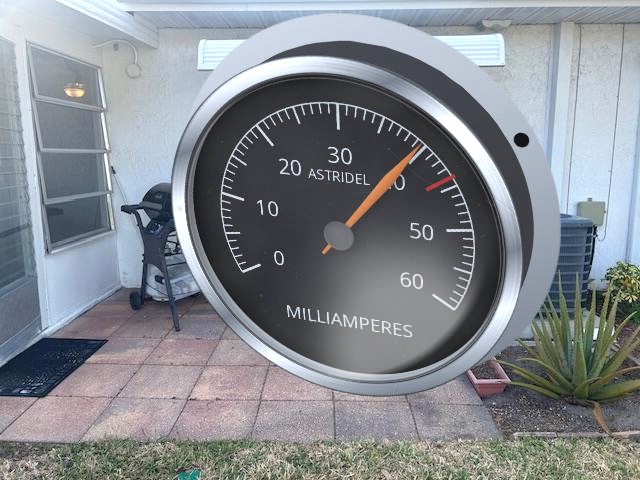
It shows 39.5mA
